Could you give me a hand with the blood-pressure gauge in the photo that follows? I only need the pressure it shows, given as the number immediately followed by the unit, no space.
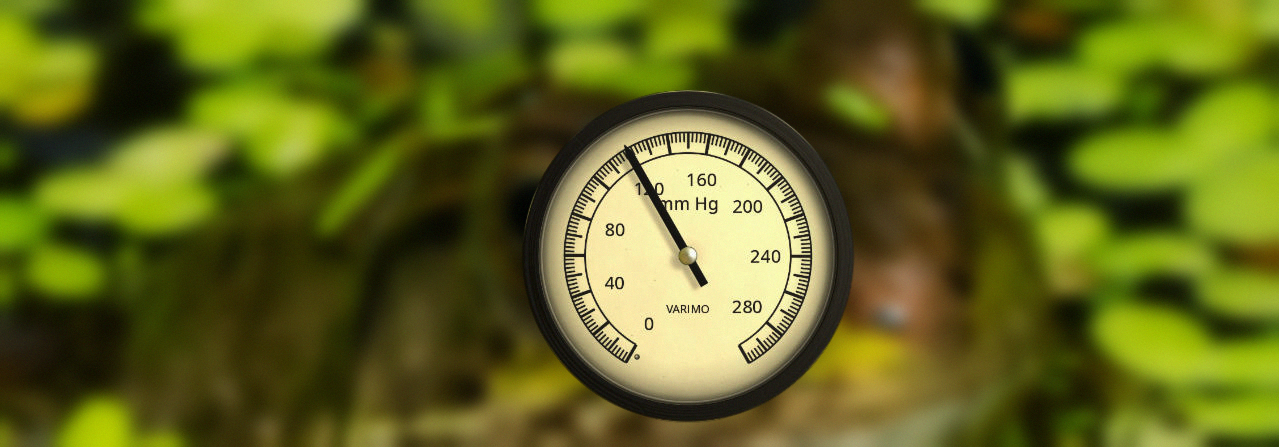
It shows 120mmHg
